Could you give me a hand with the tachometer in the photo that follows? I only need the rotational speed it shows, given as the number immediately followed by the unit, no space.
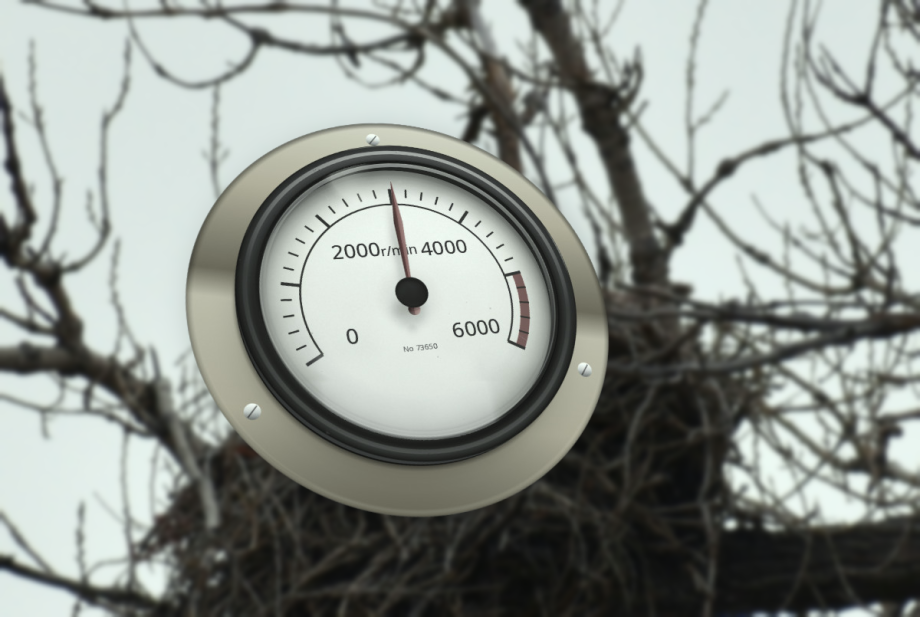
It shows 3000rpm
